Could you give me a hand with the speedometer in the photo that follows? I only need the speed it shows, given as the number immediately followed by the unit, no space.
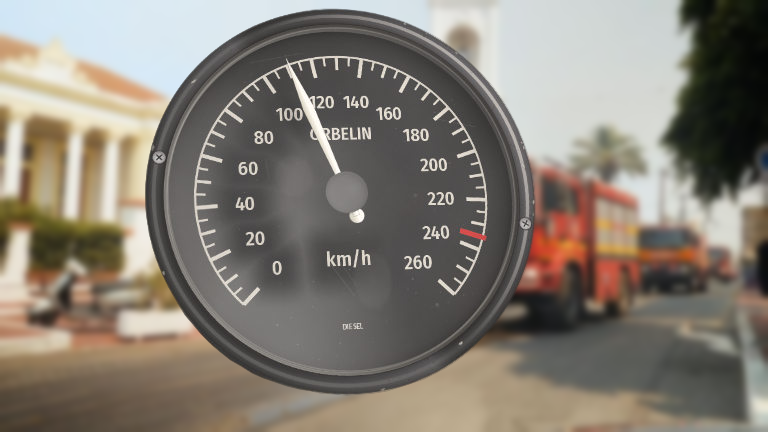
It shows 110km/h
